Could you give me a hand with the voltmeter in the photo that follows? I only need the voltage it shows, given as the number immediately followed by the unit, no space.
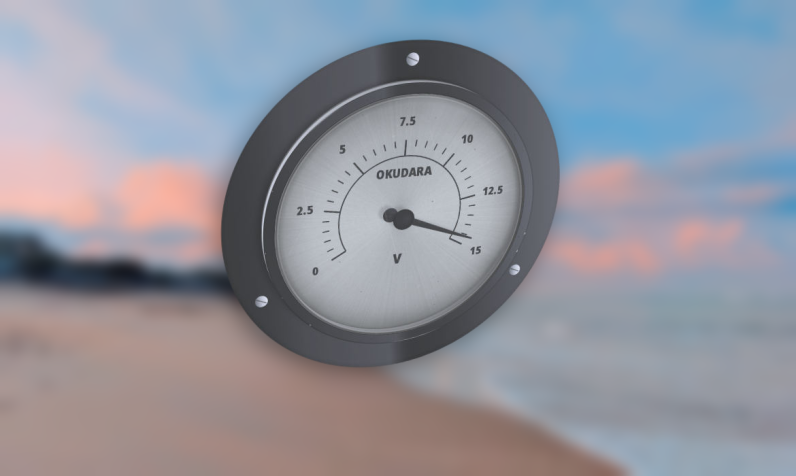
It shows 14.5V
